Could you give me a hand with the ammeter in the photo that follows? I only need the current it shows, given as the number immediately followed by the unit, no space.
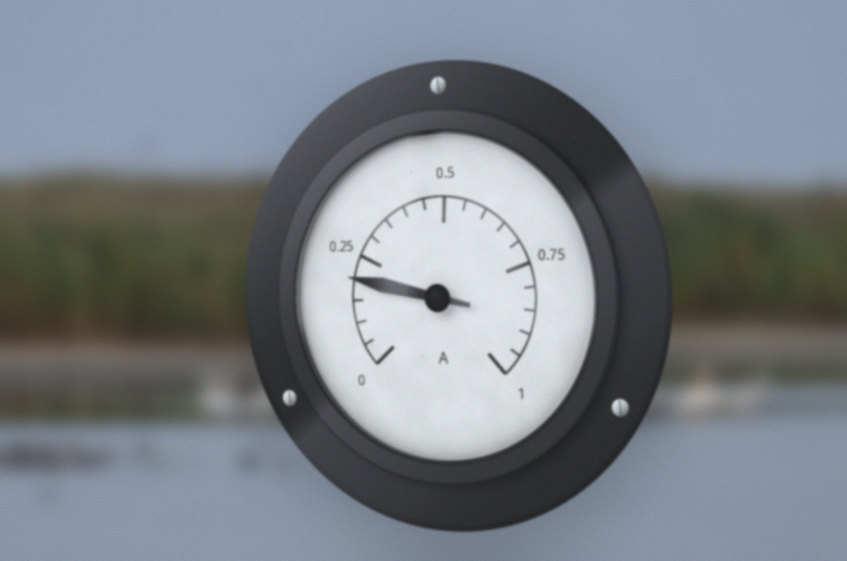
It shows 0.2A
